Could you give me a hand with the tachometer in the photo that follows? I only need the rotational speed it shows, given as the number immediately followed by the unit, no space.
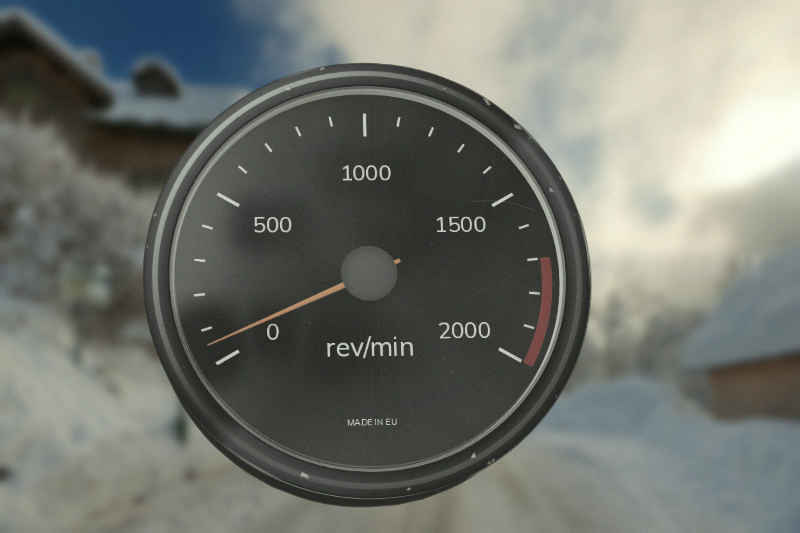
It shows 50rpm
